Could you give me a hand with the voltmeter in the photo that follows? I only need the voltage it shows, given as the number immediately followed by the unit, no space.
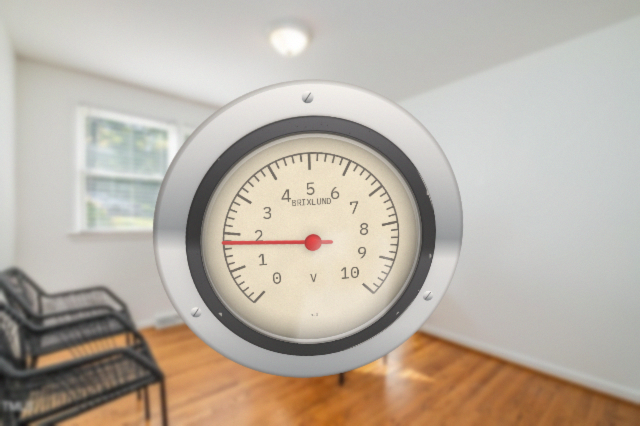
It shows 1.8V
